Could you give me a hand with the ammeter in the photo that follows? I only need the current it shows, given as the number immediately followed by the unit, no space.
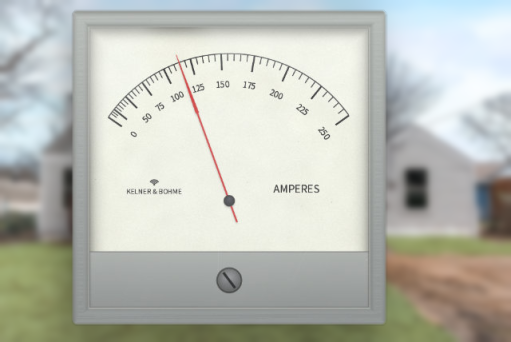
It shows 115A
